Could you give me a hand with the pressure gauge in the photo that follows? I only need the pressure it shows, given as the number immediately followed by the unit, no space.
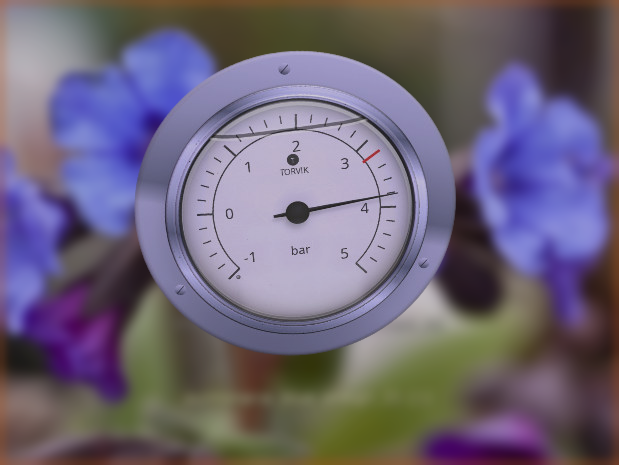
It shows 3.8bar
